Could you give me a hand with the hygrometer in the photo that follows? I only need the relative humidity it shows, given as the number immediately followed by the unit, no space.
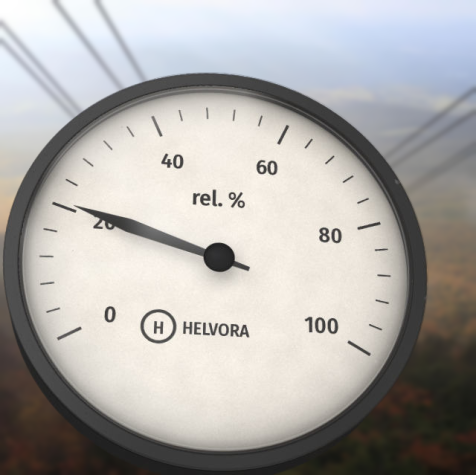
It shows 20%
